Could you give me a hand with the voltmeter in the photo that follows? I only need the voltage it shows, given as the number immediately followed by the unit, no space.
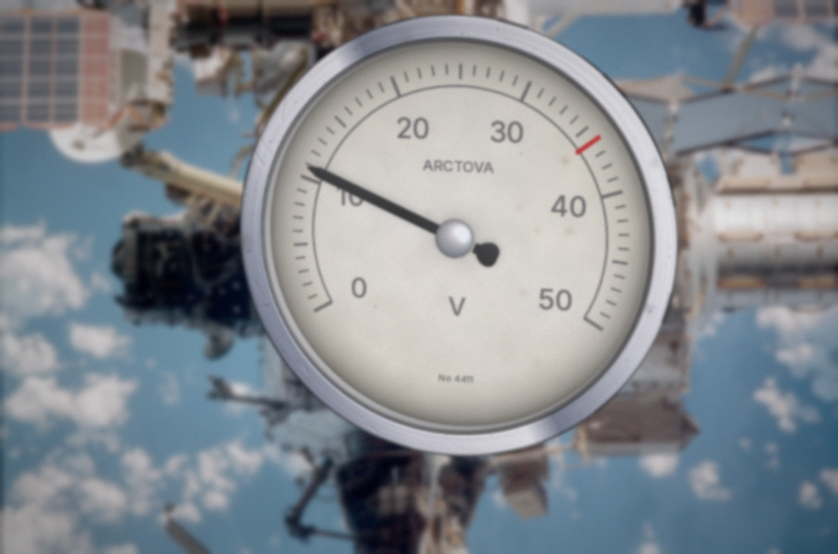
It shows 11V
